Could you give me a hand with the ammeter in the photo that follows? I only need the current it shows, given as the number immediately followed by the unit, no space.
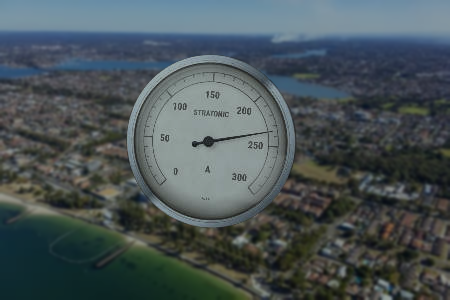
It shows 235A
